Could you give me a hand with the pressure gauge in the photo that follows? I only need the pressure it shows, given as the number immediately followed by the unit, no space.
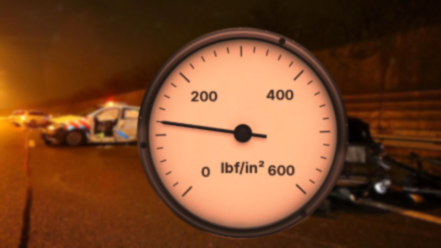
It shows 120psi
